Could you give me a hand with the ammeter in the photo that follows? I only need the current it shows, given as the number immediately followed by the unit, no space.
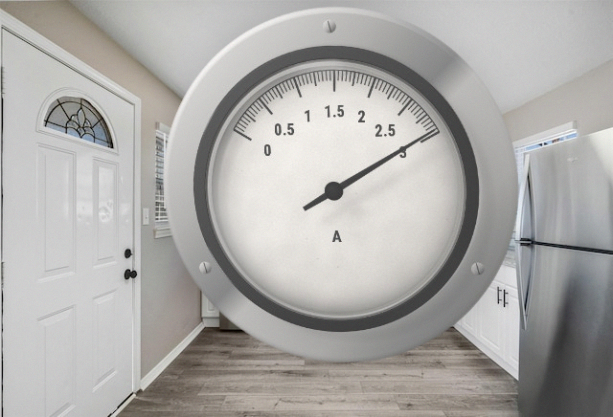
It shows 2.95A
